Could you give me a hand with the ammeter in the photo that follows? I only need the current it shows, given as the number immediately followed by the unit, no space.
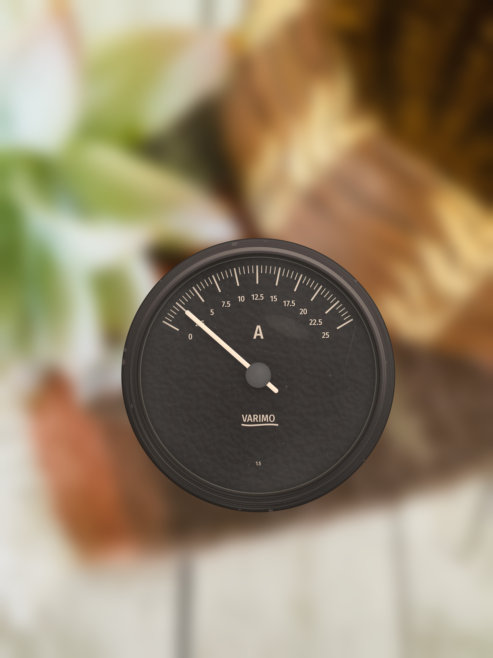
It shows 2.5A
